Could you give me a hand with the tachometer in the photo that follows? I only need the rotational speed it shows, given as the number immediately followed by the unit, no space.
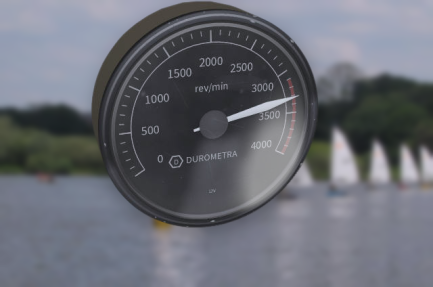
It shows 3300rpm
